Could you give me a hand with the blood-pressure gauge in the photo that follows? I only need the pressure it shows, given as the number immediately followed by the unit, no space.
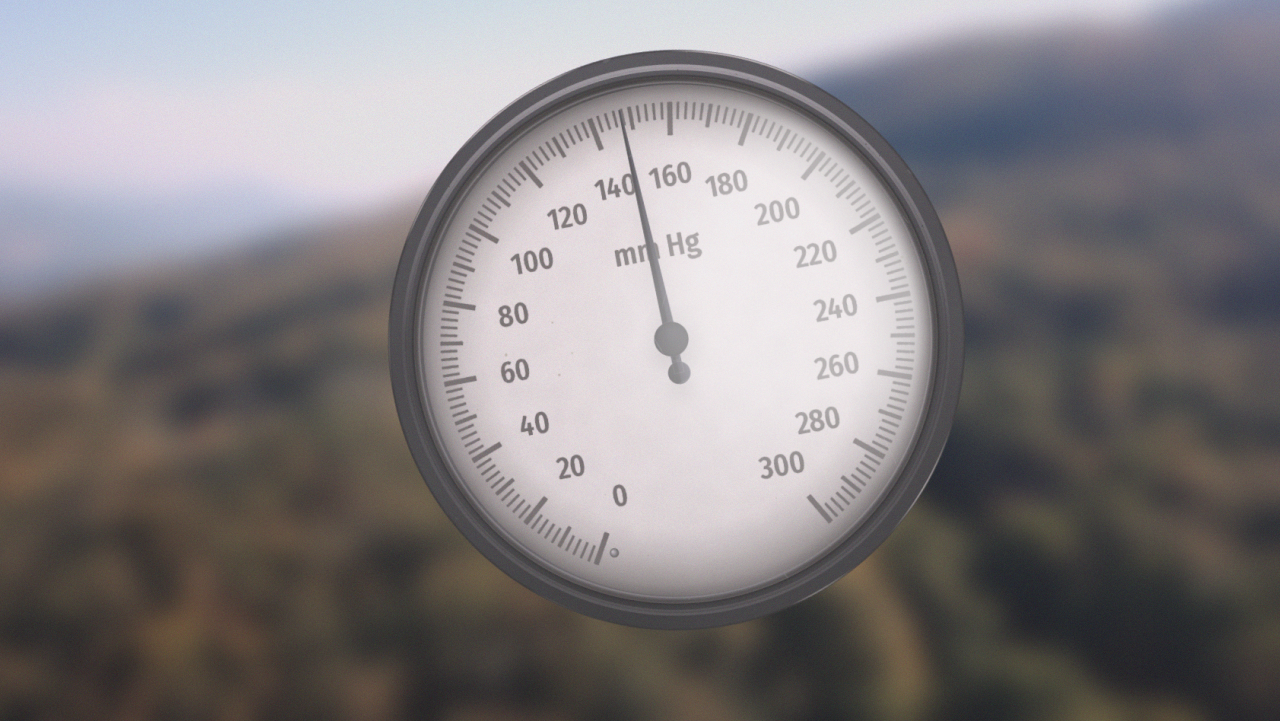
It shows 148mmHg
